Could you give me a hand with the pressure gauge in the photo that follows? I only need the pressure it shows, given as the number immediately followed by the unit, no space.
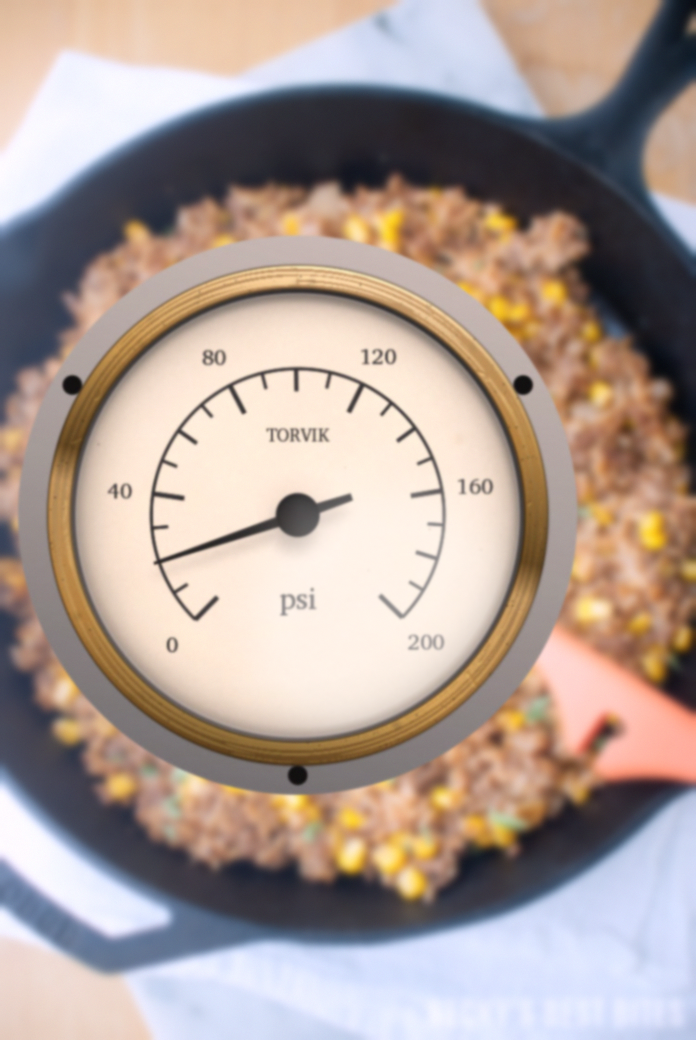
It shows 20psi
